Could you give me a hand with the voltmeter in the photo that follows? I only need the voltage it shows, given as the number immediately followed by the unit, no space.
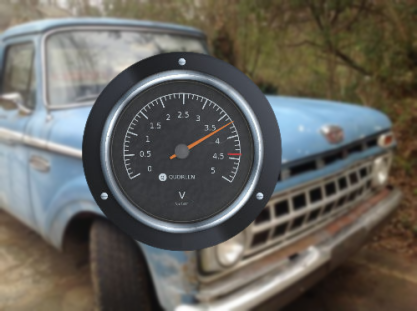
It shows 3.7V
